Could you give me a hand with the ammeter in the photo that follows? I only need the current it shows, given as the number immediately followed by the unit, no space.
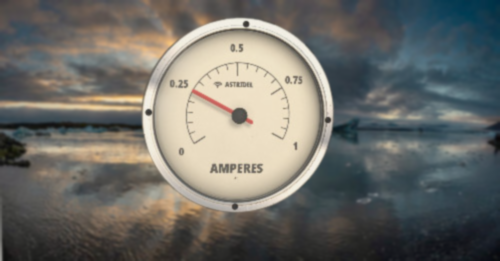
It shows 0.25A
